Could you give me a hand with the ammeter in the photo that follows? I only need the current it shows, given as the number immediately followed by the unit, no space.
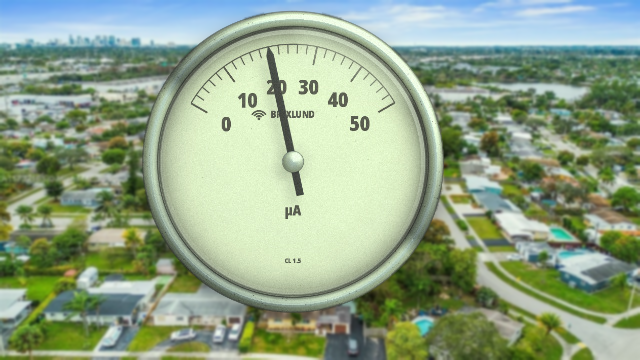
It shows 20µA
